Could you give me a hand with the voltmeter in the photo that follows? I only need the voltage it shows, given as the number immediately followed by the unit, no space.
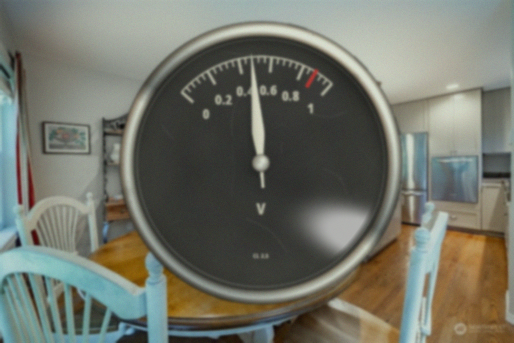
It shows 0.48V
